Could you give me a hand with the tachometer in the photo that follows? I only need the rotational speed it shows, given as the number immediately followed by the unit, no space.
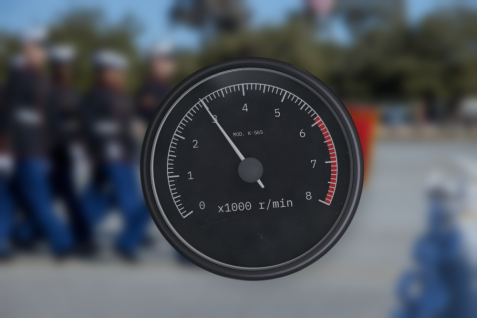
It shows 3000rpm
